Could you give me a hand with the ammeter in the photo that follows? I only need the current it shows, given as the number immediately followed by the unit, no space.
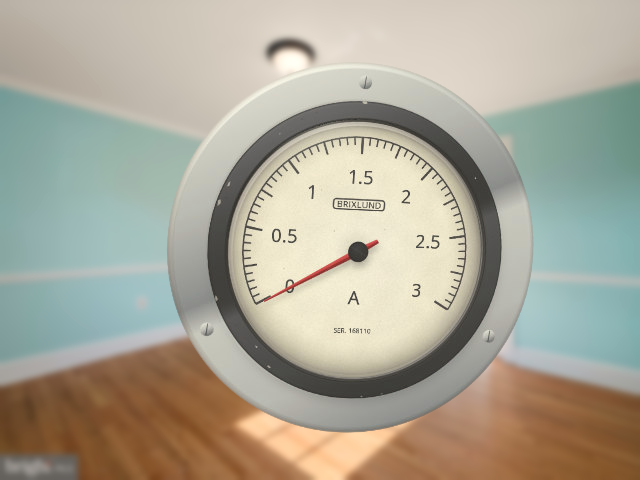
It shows 0A
